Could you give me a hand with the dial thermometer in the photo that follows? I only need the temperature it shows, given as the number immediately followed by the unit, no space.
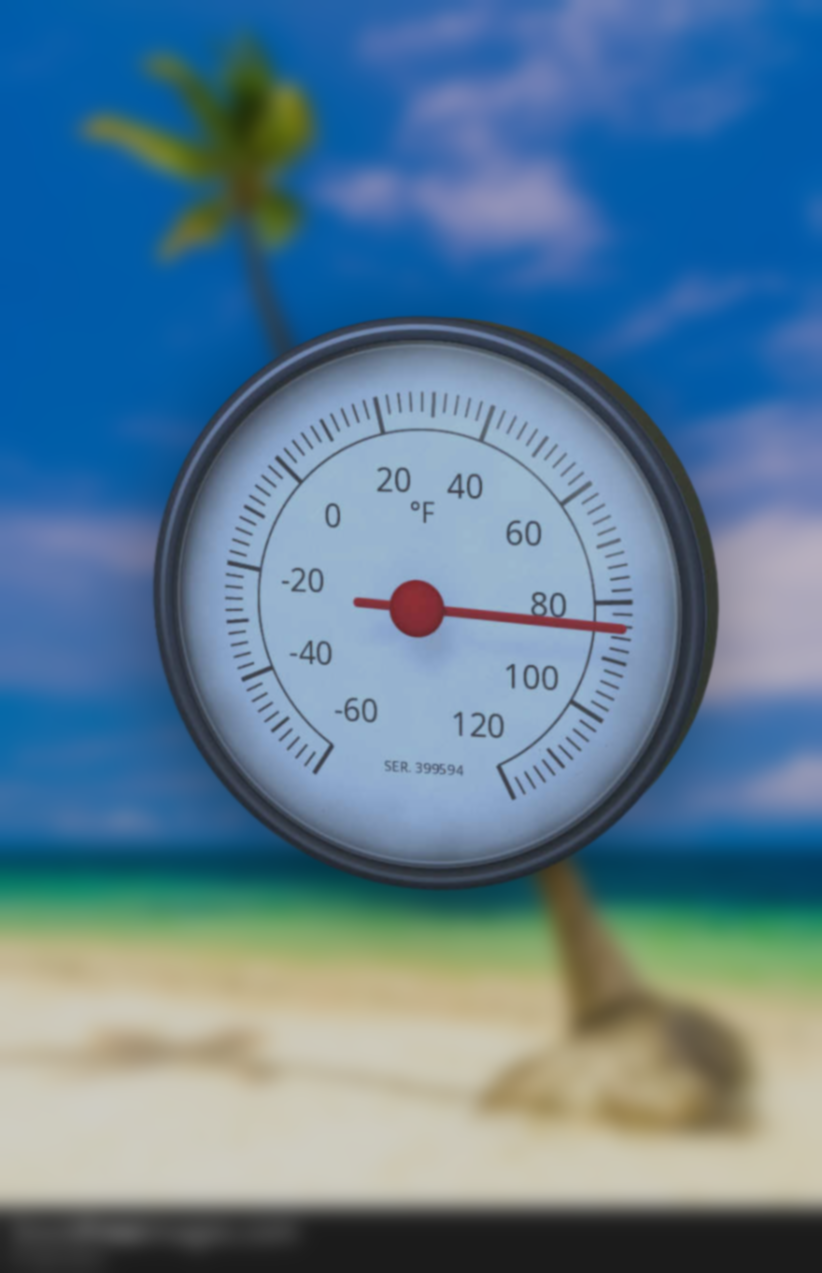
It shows 84°F
